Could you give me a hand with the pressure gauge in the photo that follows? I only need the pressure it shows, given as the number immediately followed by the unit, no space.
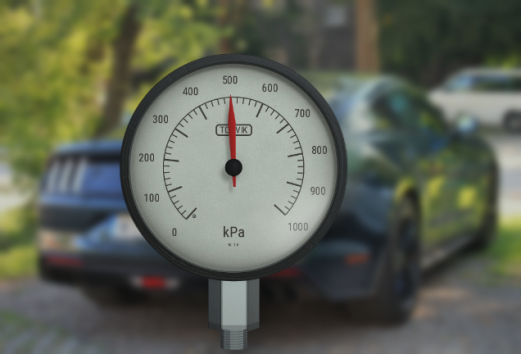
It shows 500kPa
